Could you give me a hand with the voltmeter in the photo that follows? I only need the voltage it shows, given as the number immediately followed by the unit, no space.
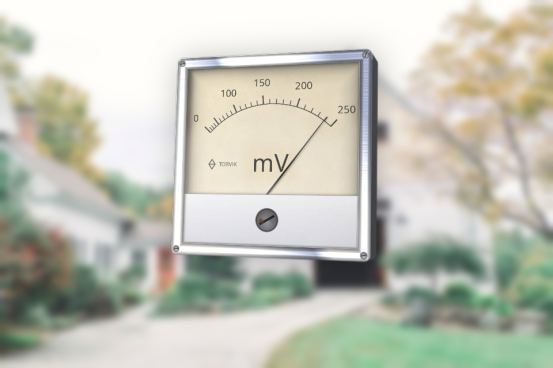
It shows 240mV
